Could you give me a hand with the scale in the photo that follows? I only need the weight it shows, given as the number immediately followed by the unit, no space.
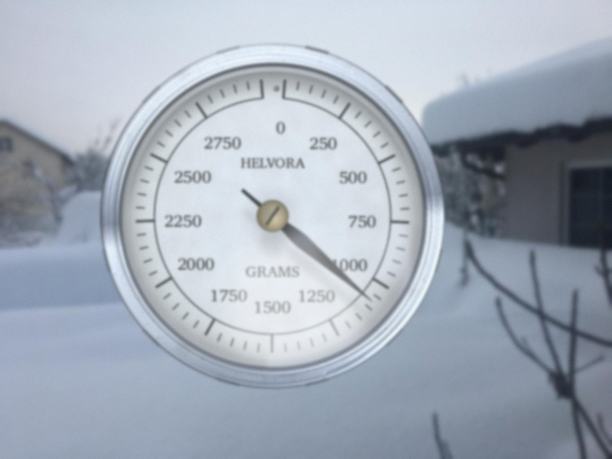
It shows 1075g
